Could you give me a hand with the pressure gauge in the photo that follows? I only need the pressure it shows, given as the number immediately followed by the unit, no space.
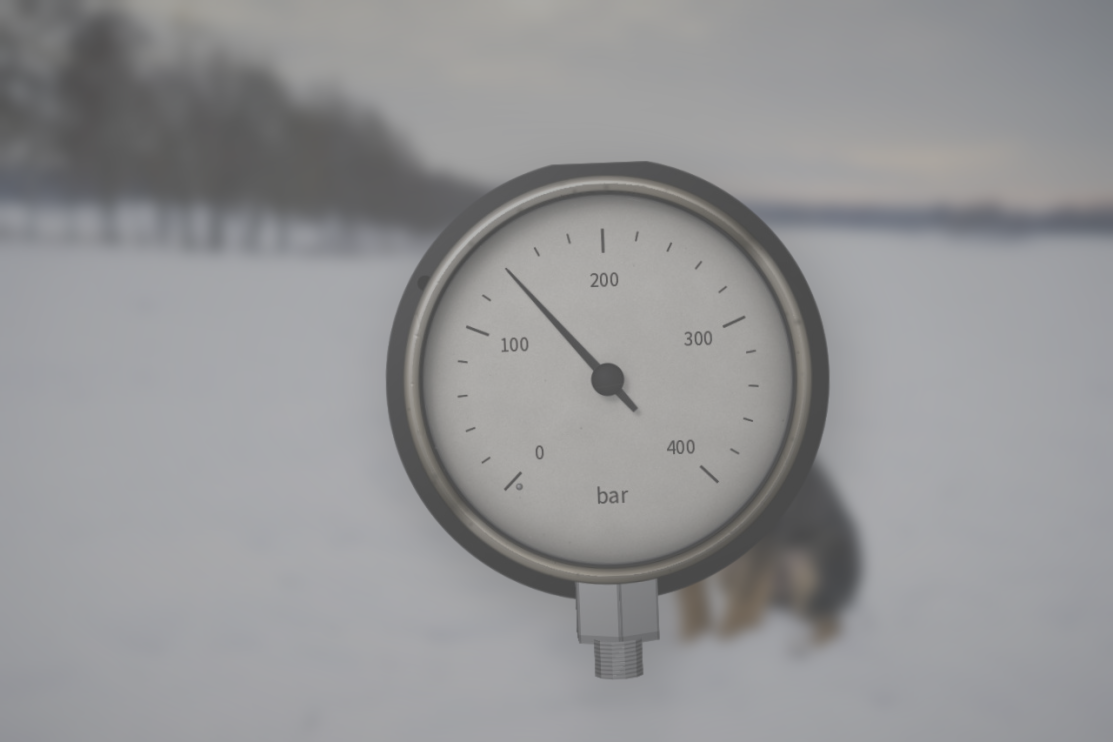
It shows 140bar
